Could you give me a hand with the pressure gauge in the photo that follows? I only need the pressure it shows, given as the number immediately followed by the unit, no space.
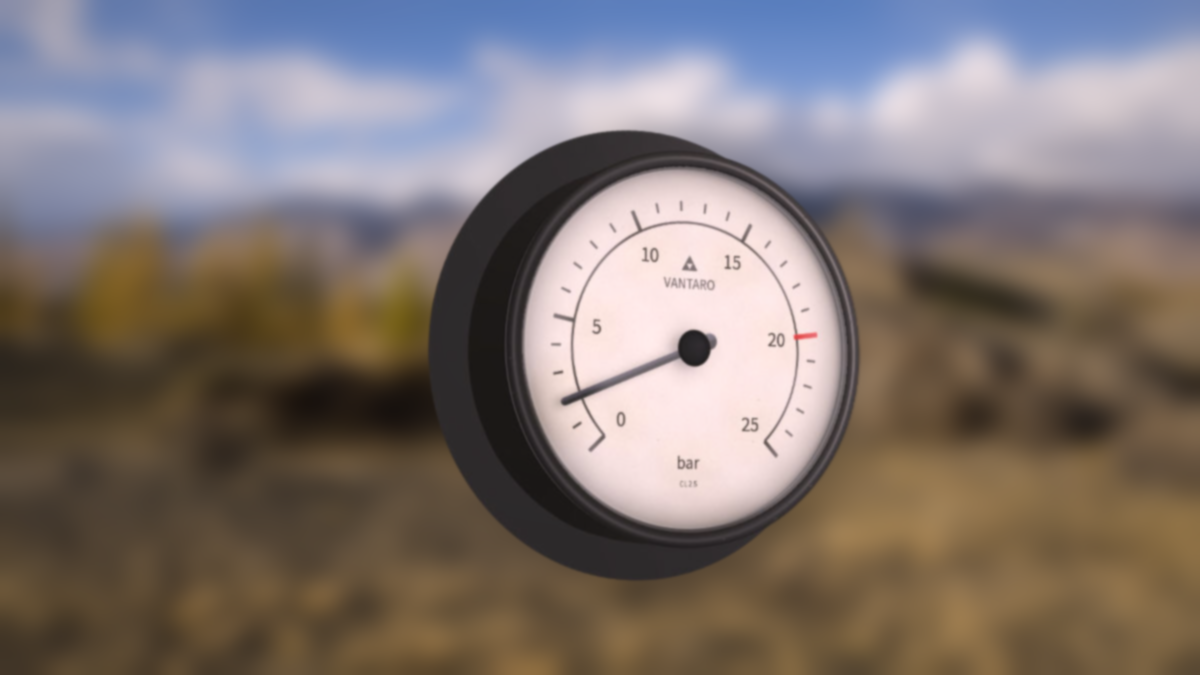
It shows 2bar
